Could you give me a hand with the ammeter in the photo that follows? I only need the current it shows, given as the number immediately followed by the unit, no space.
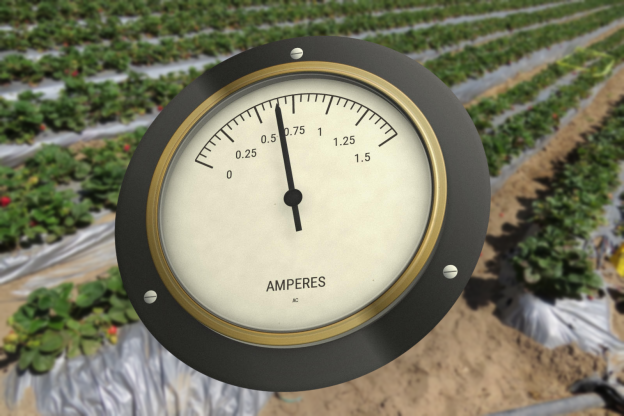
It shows 0.65A
